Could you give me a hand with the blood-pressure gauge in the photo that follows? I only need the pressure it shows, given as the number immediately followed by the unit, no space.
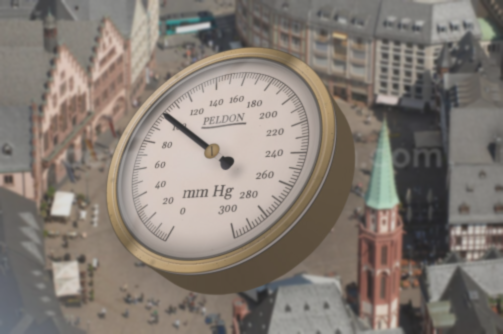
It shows 100mmHg
